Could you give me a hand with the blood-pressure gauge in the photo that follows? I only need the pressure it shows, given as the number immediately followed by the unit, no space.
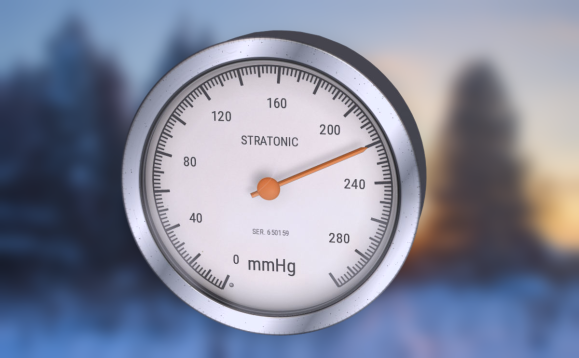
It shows 220mmHg
